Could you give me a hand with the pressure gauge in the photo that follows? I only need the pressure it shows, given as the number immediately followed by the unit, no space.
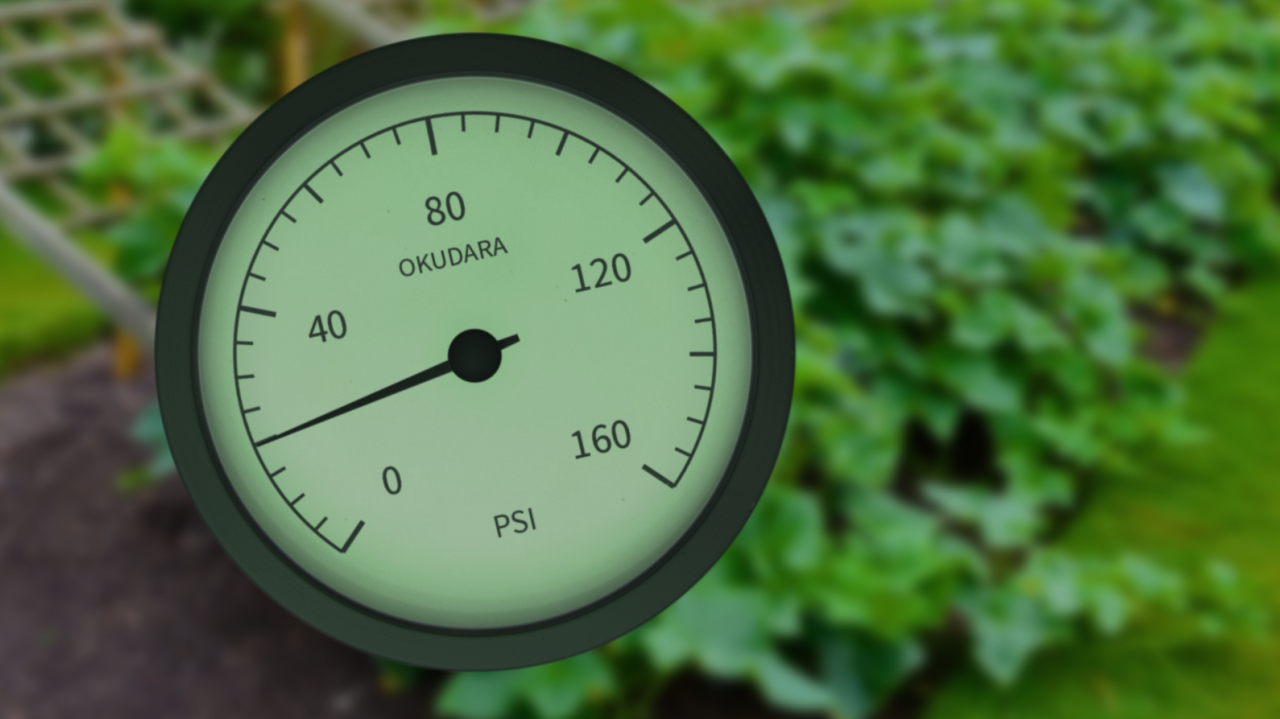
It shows 20psi
